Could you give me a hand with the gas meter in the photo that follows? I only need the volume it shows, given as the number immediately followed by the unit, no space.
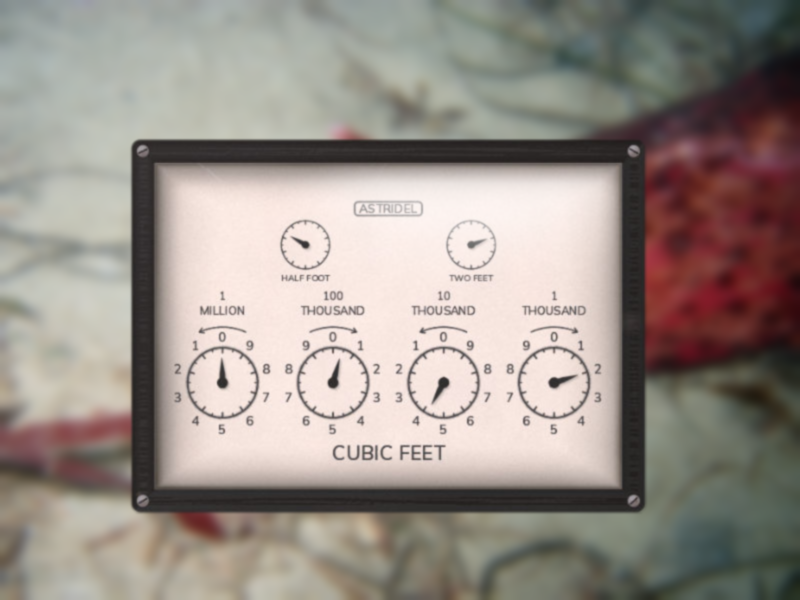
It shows 4200ft³
